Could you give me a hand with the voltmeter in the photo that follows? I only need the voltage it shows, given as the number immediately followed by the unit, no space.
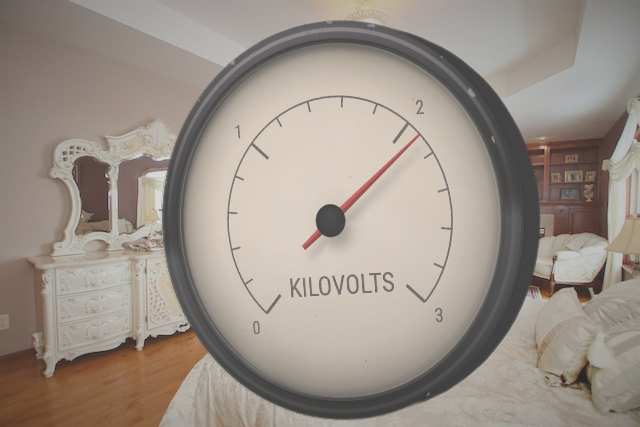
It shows 2.1kV
